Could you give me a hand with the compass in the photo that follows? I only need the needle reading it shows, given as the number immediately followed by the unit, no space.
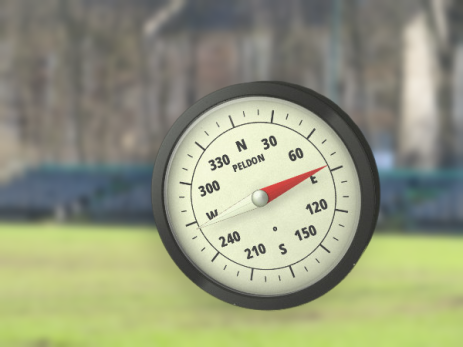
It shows 85°
